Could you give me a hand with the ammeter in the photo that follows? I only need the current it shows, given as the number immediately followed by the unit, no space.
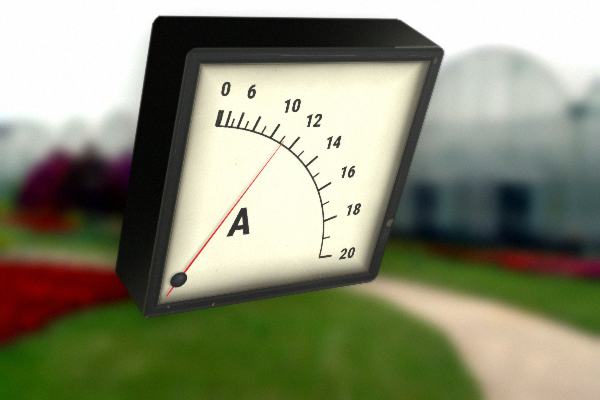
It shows 11A
